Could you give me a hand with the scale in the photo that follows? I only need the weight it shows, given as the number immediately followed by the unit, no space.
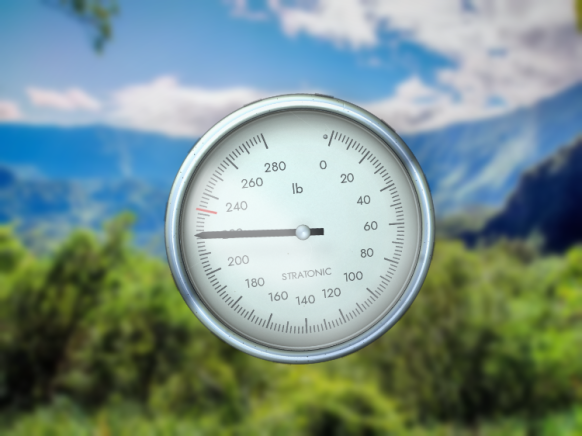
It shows 220lb
